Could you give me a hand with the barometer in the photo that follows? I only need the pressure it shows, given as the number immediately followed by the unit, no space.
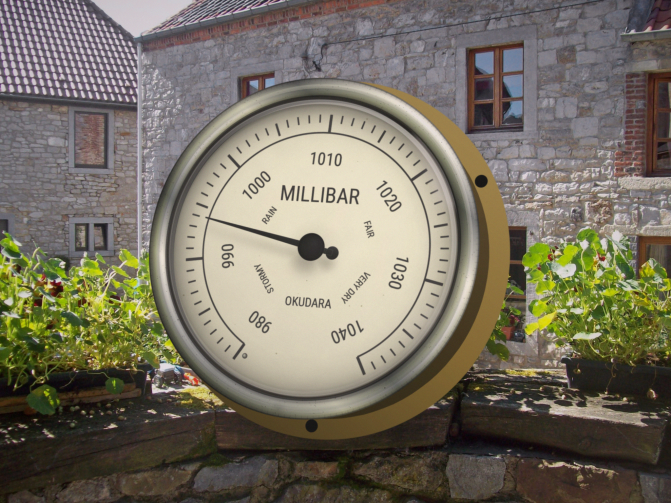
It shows 994mbar
